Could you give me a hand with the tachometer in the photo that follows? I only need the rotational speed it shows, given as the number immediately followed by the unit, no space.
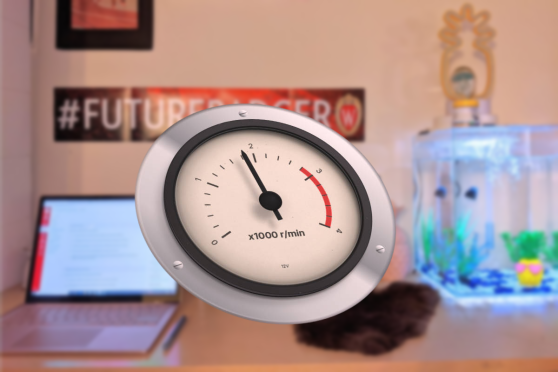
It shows 1800rpm
